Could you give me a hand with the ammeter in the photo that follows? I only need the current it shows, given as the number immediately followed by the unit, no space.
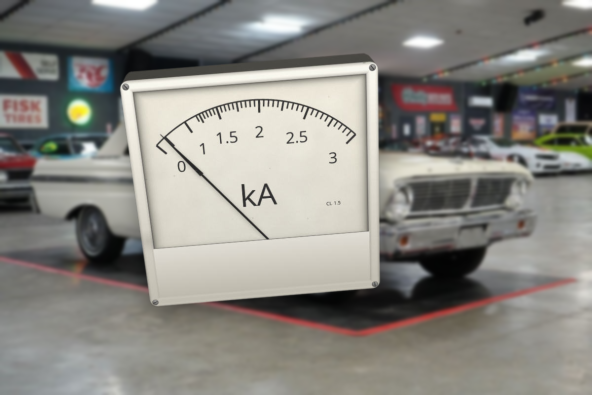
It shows 0.5kA
